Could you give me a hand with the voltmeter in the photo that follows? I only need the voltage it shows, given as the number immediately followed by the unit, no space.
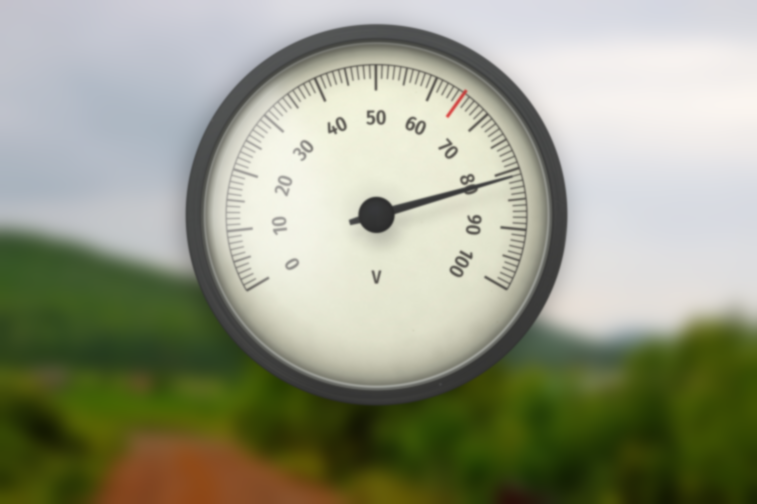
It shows 81V
